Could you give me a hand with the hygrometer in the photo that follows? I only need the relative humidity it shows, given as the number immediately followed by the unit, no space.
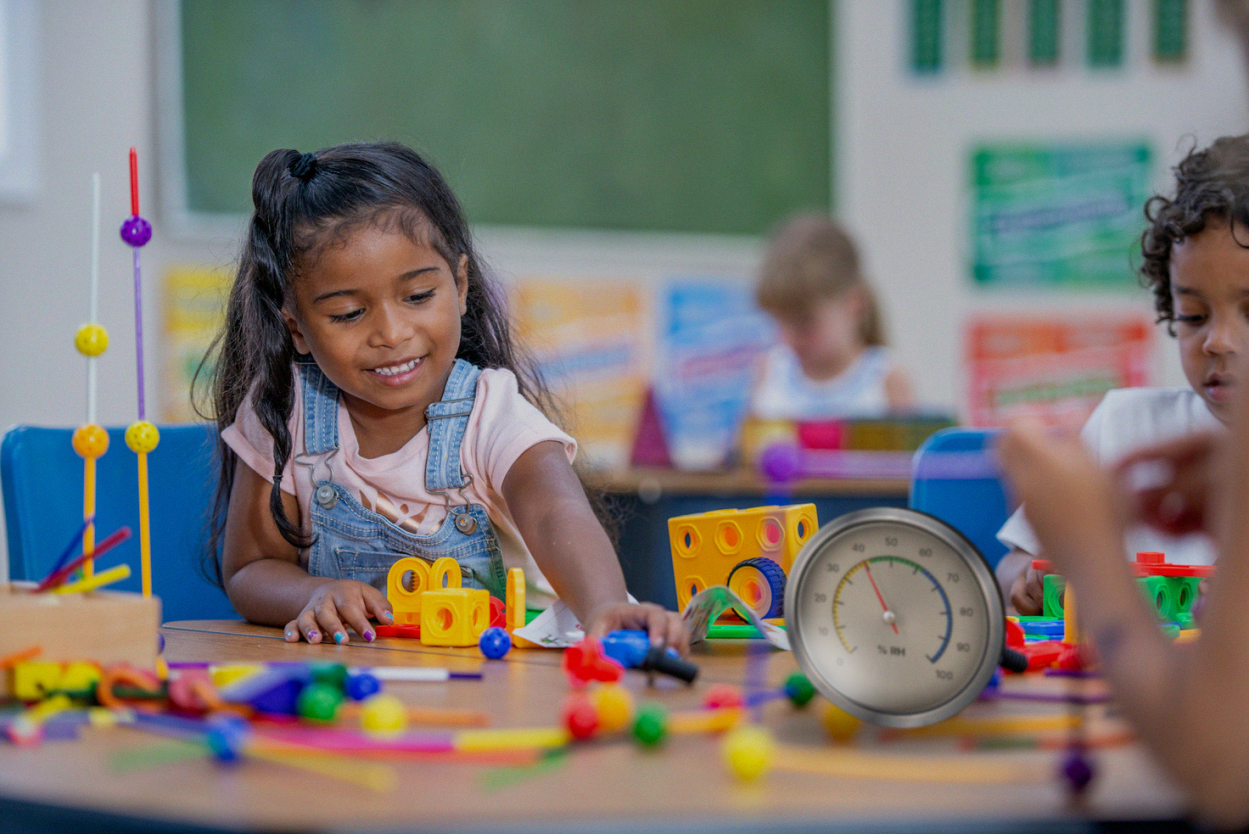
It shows 40%
